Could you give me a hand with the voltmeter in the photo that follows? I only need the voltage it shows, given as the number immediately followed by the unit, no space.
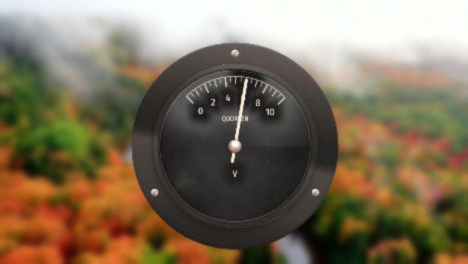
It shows 6V
